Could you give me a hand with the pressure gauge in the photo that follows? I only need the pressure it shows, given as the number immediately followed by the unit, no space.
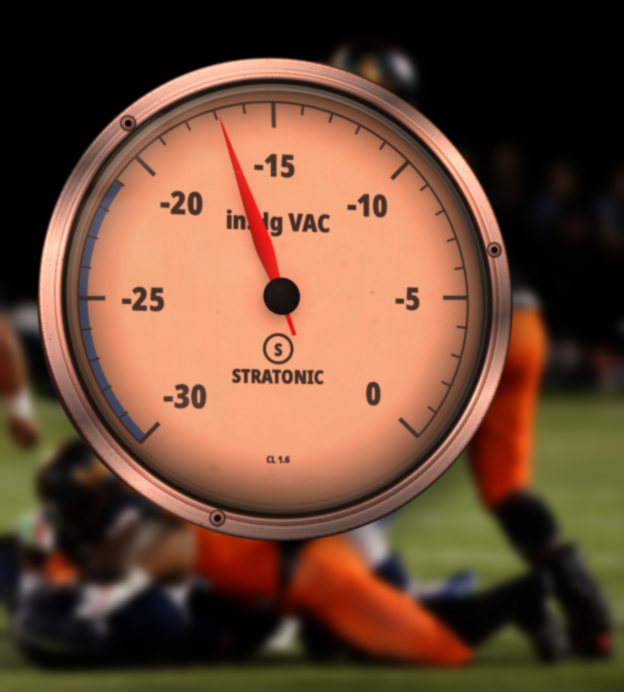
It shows -17inHg
